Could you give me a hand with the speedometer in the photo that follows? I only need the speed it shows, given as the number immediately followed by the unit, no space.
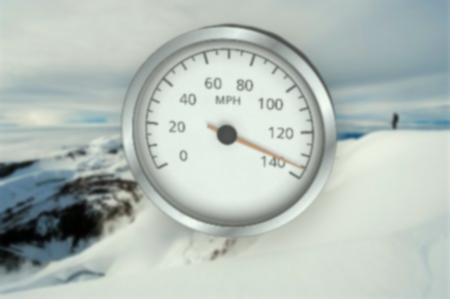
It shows 135mph
